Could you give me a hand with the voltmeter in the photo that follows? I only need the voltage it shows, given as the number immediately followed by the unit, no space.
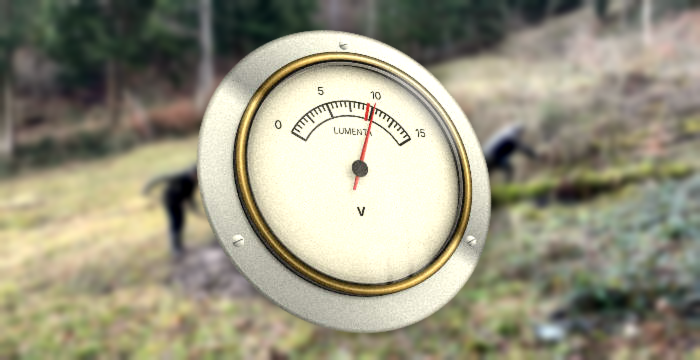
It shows 10V
